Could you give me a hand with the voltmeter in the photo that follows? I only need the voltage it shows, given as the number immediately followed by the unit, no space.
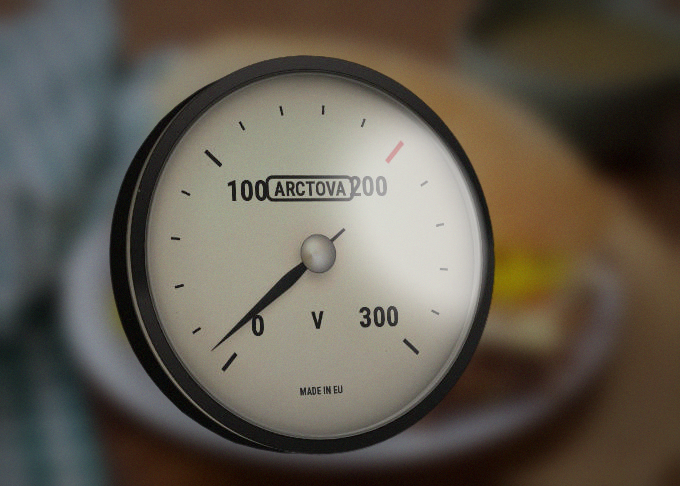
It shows 10V
